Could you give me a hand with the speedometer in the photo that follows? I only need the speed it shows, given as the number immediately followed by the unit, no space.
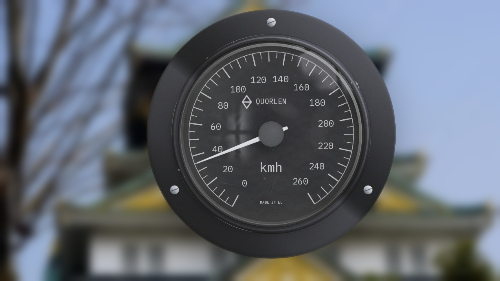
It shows 35km/h
